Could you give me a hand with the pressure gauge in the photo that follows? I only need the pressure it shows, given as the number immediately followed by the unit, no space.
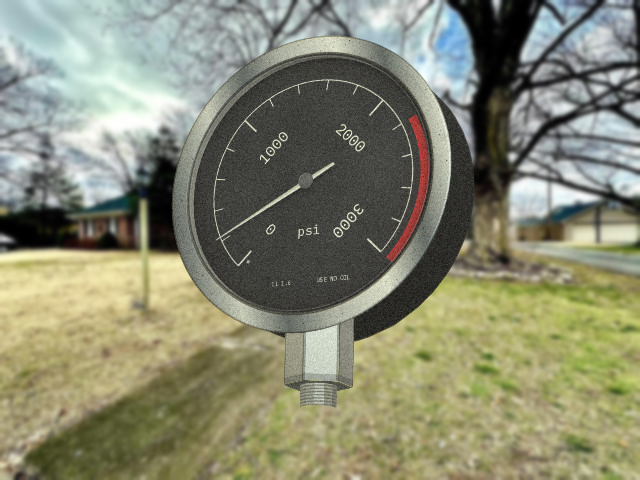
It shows 200psi
